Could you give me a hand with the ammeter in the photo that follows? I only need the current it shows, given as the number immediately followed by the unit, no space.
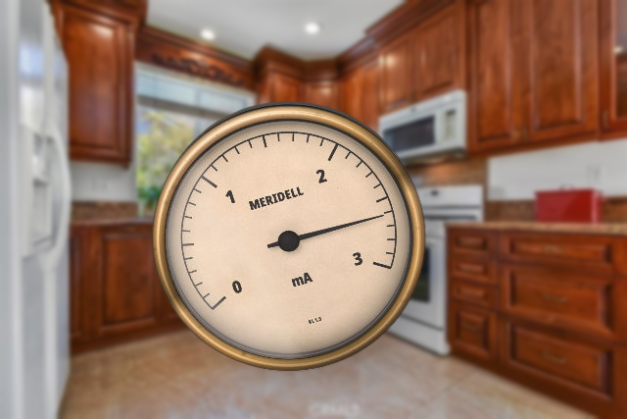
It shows 2.6mA
